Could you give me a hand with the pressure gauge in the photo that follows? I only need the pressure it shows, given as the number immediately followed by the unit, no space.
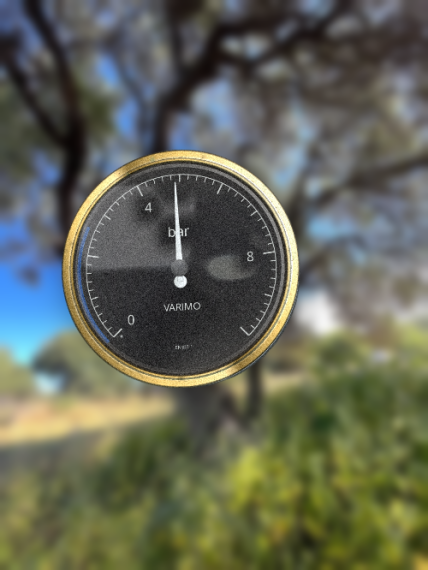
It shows 4.9bar
